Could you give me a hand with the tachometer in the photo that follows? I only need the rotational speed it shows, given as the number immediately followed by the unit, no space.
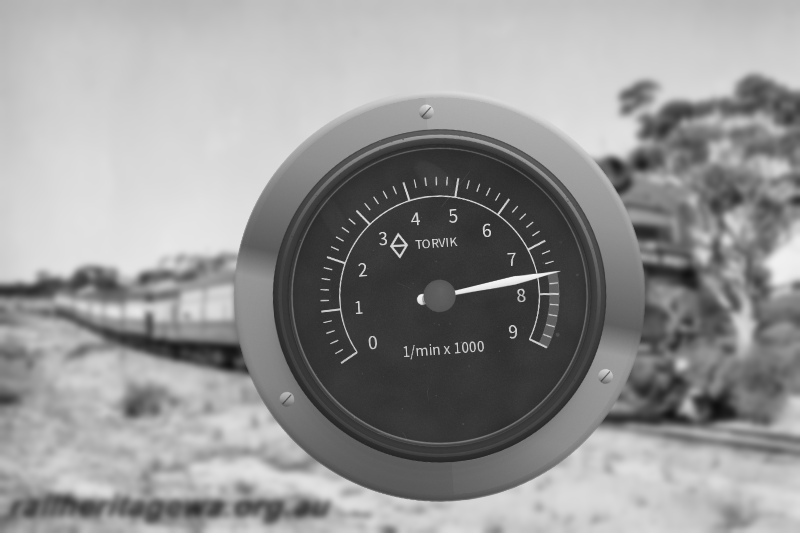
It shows 7600rpm
